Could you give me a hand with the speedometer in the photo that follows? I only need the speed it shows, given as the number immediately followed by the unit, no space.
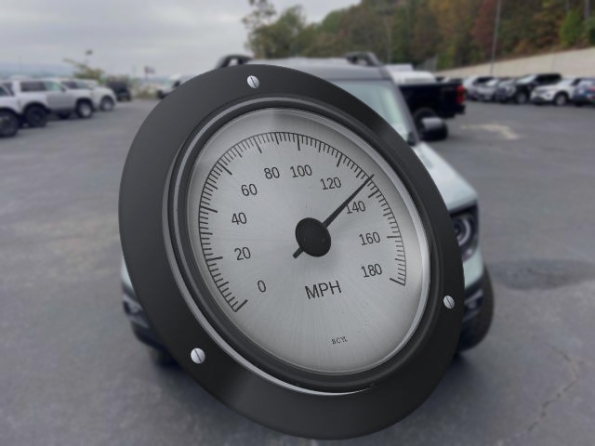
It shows 134mph
